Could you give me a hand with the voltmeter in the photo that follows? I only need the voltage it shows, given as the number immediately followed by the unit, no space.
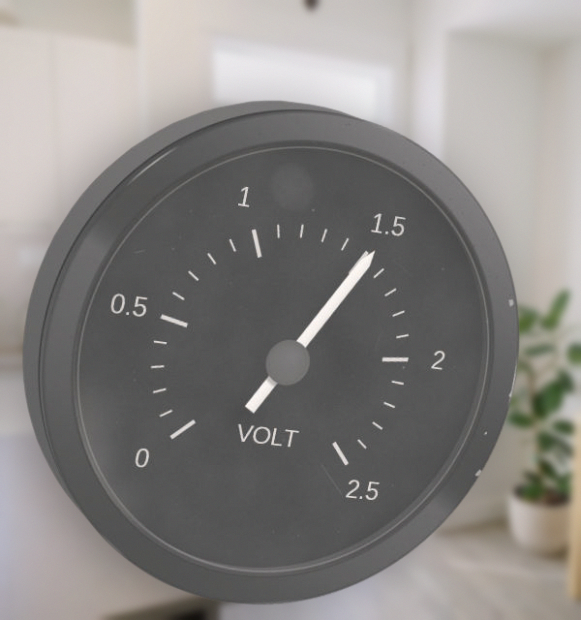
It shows 1.5V
